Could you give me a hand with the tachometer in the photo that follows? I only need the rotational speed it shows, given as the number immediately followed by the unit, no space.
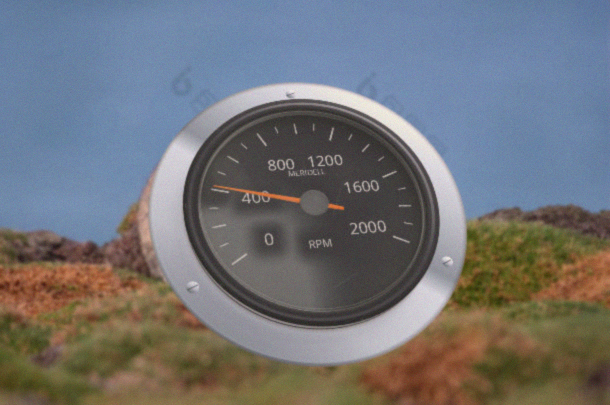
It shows 400rpm
